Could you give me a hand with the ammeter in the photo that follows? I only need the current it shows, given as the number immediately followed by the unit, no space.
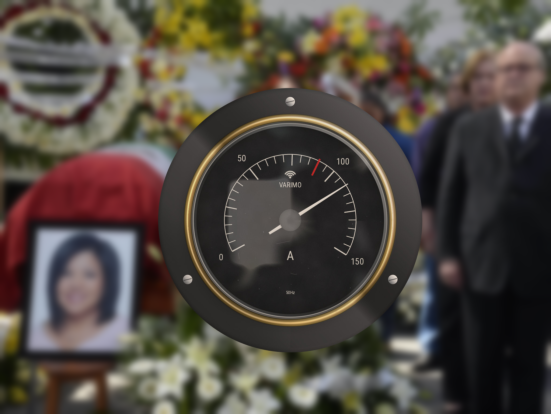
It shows 110A
